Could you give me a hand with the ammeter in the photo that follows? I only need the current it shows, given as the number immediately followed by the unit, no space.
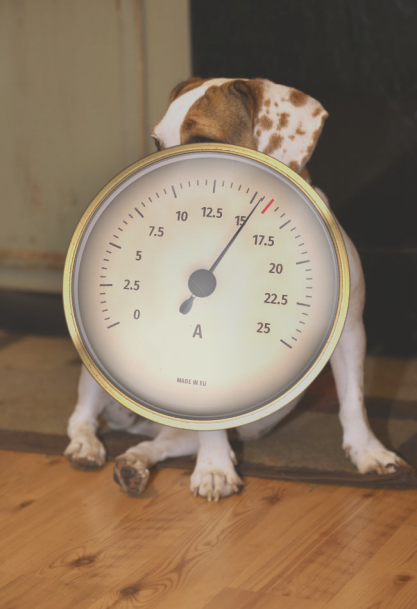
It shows 15.5A
